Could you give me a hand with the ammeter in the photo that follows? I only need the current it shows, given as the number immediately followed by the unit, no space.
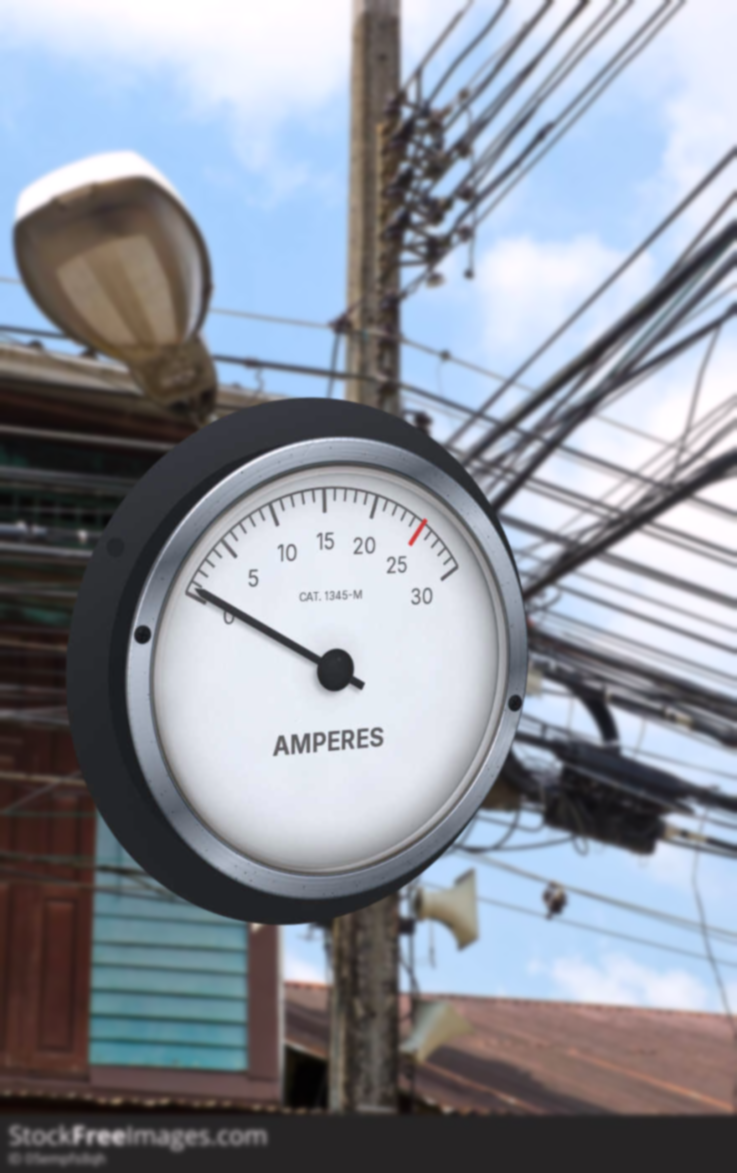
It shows 0.5A
